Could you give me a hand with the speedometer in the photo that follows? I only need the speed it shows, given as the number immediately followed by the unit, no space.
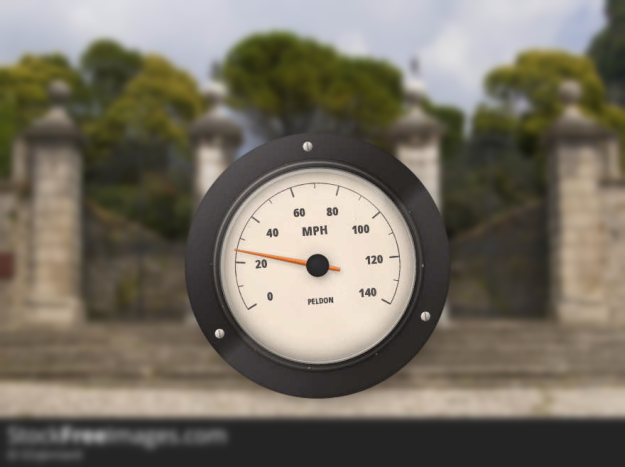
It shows 25mph
